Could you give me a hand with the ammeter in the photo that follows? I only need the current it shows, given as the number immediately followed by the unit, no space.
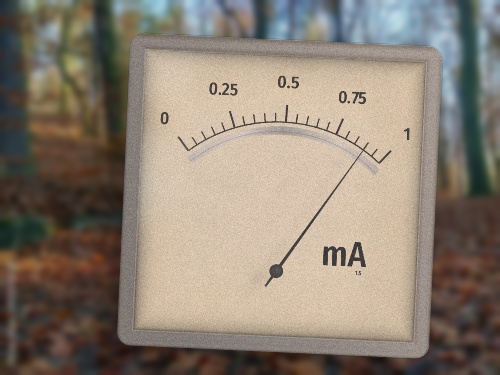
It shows 0.9mA
